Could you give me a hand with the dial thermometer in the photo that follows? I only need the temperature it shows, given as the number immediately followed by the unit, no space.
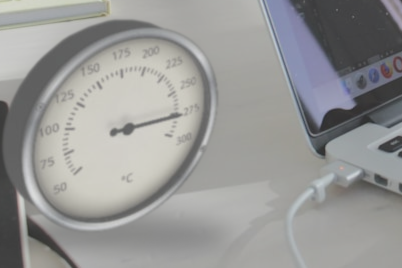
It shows 275°C
